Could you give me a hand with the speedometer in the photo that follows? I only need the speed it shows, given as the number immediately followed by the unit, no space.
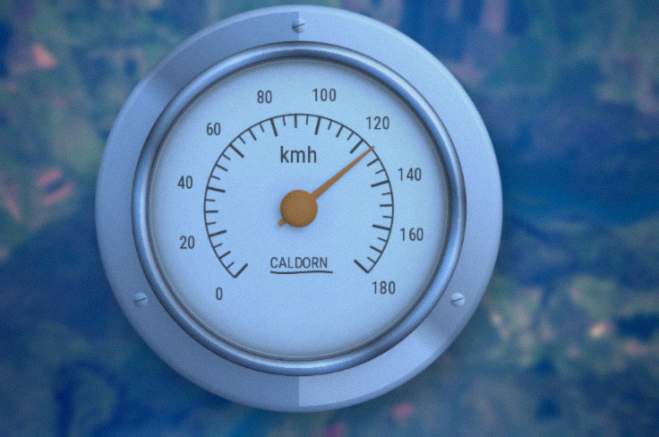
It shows 125km/h
